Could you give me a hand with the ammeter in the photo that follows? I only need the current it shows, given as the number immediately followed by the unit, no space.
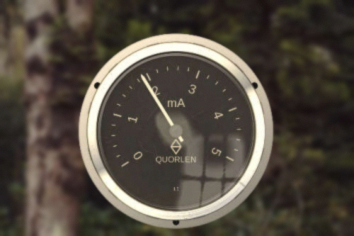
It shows 1.9mA
